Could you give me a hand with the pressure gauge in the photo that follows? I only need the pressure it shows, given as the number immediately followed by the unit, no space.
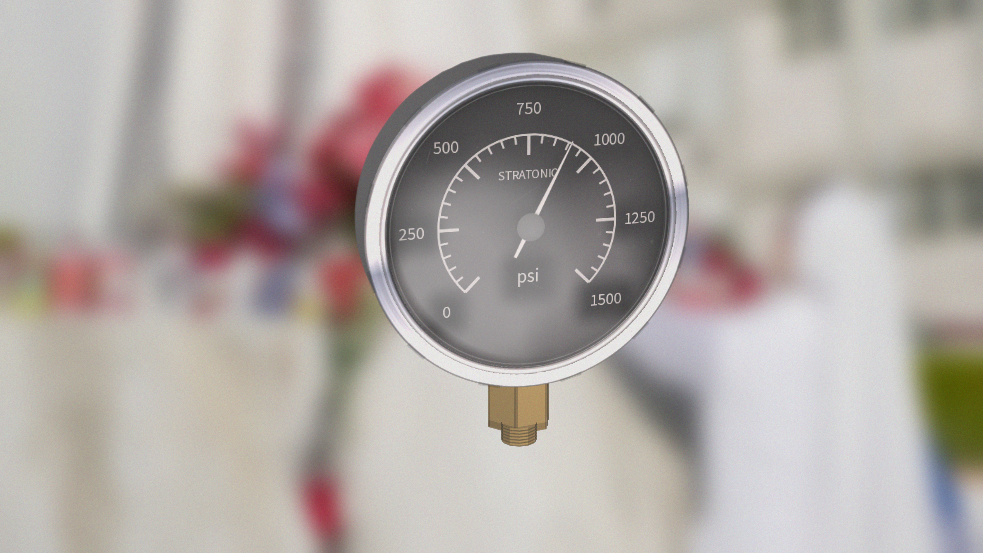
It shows 900psi
